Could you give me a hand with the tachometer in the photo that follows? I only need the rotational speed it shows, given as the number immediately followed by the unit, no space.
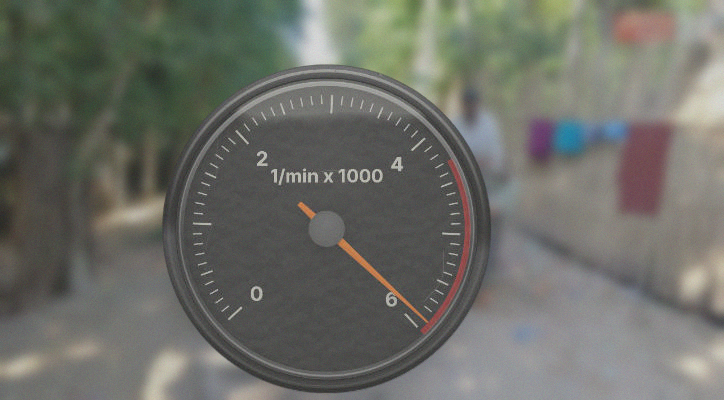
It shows 5900rpm
